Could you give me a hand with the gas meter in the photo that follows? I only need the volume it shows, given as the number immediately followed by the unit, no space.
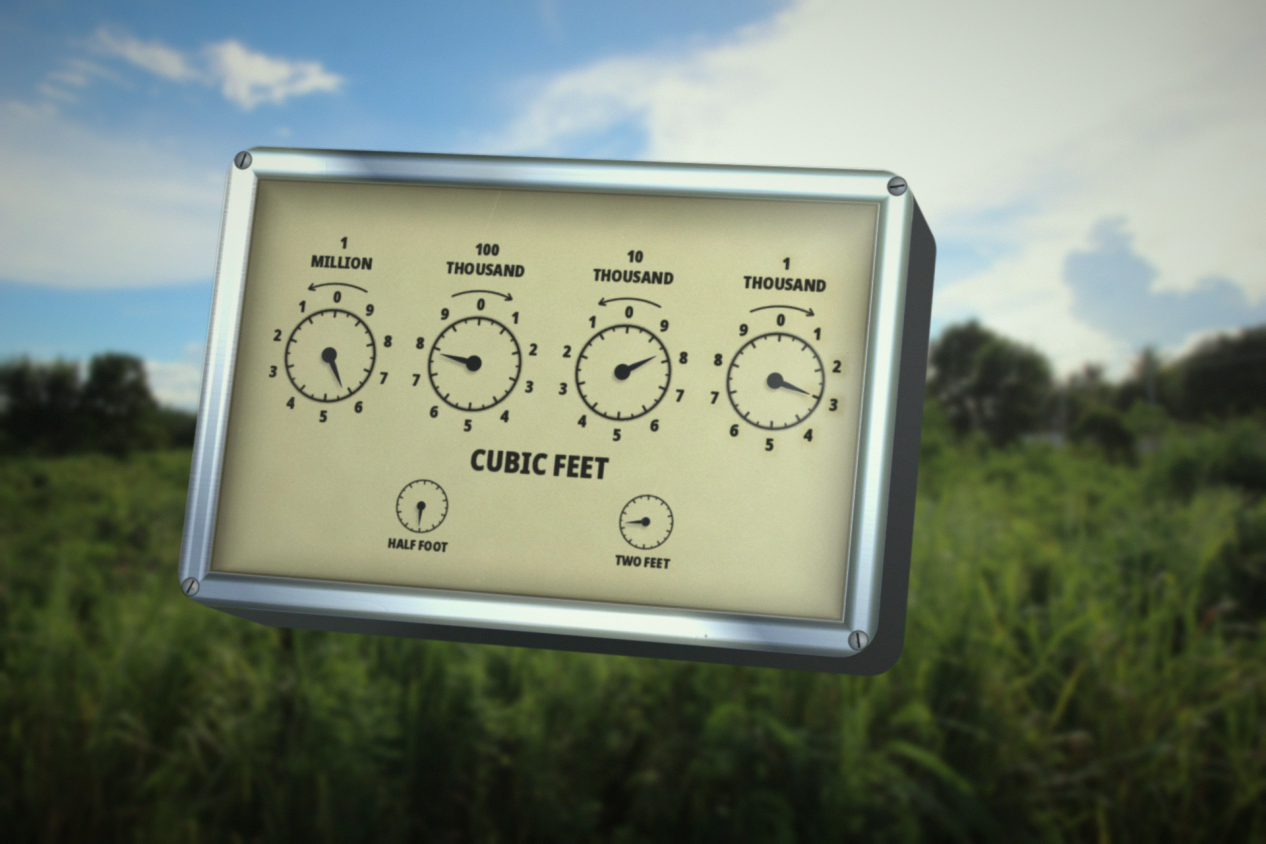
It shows 578300ft³
